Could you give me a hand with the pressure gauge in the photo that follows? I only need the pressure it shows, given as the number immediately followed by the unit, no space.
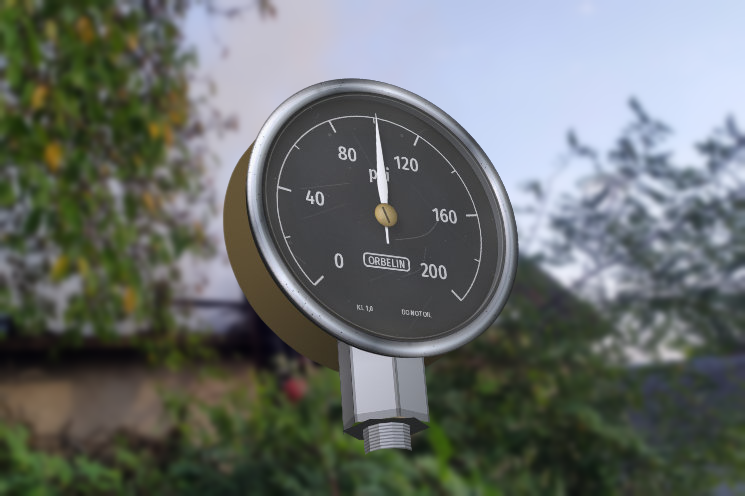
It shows 100psi
